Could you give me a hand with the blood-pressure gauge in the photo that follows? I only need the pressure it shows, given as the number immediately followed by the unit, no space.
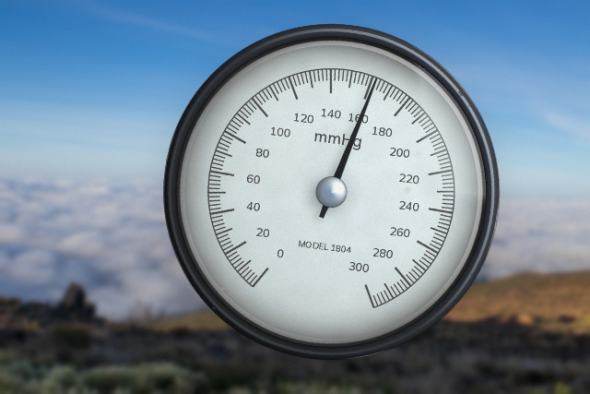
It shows 162mmHg
